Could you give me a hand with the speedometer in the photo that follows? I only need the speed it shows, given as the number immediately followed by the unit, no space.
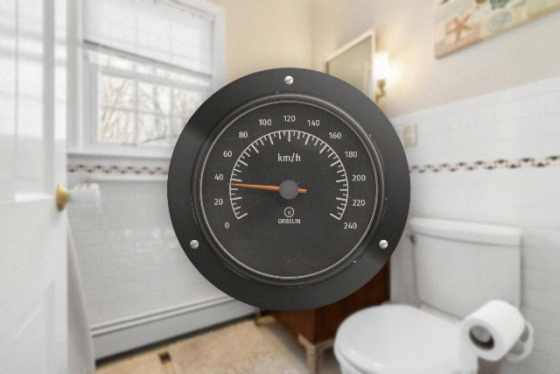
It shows 35km/h
